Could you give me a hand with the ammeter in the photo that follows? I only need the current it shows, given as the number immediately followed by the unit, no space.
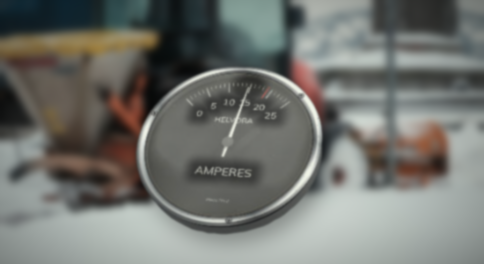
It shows 15A
